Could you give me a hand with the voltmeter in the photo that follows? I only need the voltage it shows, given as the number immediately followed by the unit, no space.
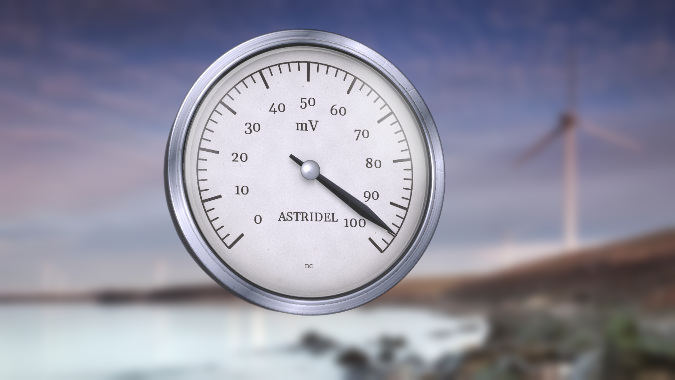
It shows 96mV
